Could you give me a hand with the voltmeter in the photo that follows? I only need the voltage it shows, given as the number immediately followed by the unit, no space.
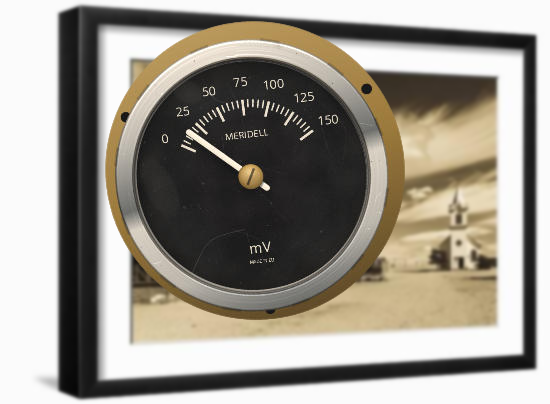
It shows 15mV
